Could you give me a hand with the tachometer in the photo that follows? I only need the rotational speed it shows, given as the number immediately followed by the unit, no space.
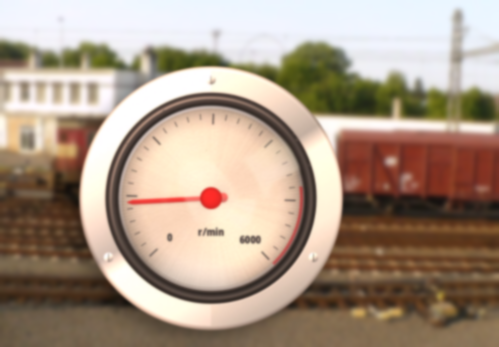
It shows 900rpm
